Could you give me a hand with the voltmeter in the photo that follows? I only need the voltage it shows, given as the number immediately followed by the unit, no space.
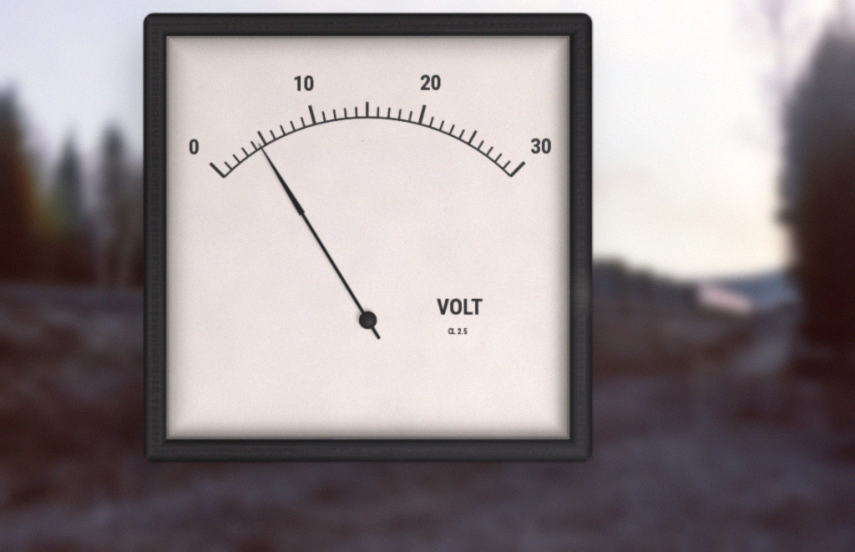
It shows 4.5V
